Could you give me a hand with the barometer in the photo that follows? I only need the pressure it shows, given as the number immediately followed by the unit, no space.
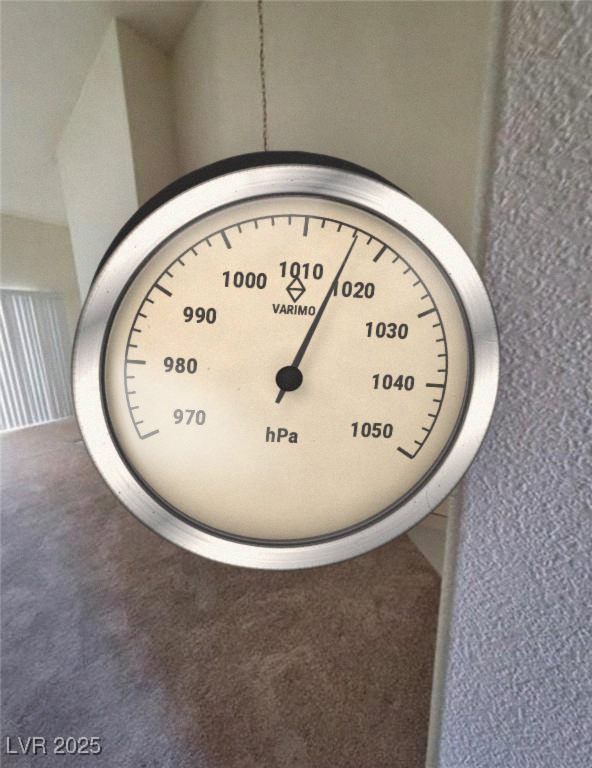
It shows 1016hPa
